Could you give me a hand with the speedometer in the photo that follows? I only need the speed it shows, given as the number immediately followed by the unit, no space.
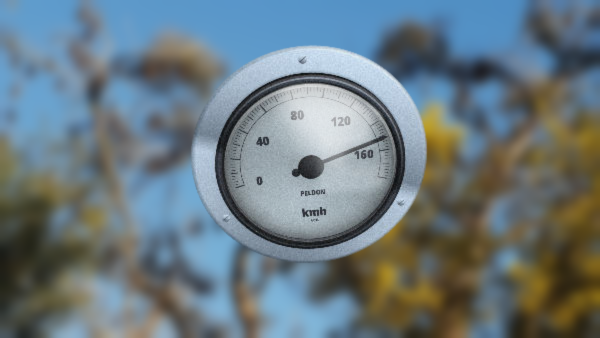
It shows 150km/h
